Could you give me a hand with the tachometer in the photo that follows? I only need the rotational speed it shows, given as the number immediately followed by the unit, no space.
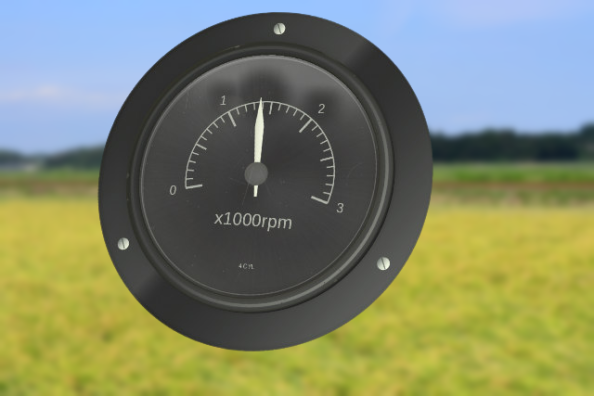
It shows 1400rpm
